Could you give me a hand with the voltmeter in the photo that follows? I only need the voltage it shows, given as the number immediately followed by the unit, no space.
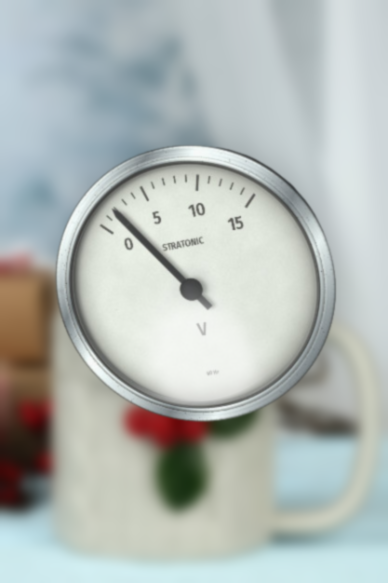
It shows 2V
